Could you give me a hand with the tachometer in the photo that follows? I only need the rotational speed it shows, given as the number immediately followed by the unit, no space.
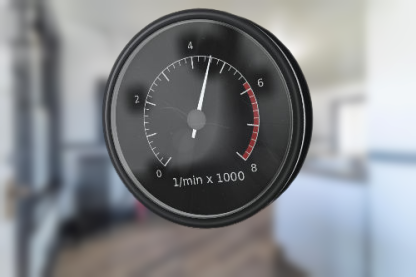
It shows 4600rpm
